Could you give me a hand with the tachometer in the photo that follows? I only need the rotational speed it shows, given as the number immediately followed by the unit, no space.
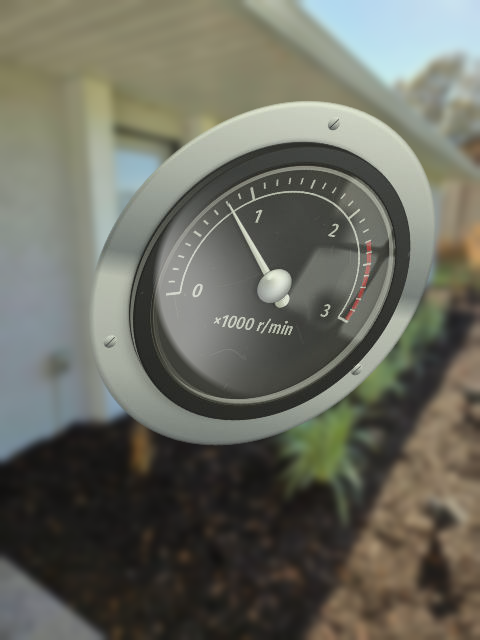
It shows 800rpm
